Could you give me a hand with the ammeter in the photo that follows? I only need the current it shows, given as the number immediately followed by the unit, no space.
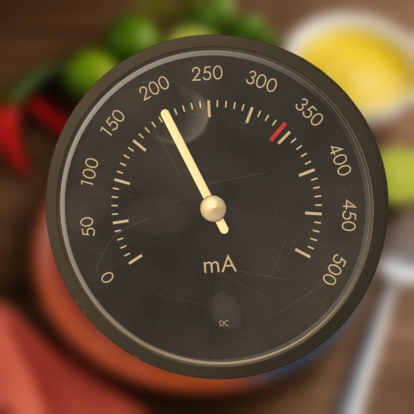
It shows 200mA
